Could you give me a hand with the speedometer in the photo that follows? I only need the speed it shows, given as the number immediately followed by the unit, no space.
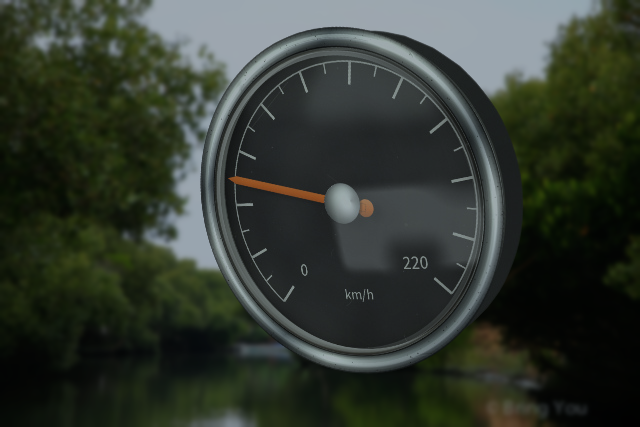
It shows 50km/h
